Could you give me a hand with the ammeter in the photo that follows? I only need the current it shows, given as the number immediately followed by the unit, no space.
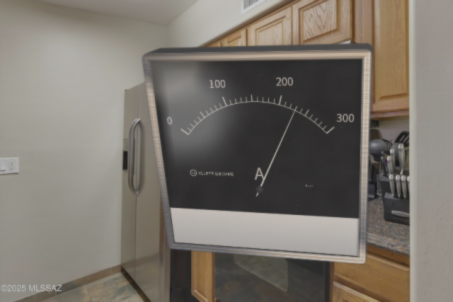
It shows 230A
